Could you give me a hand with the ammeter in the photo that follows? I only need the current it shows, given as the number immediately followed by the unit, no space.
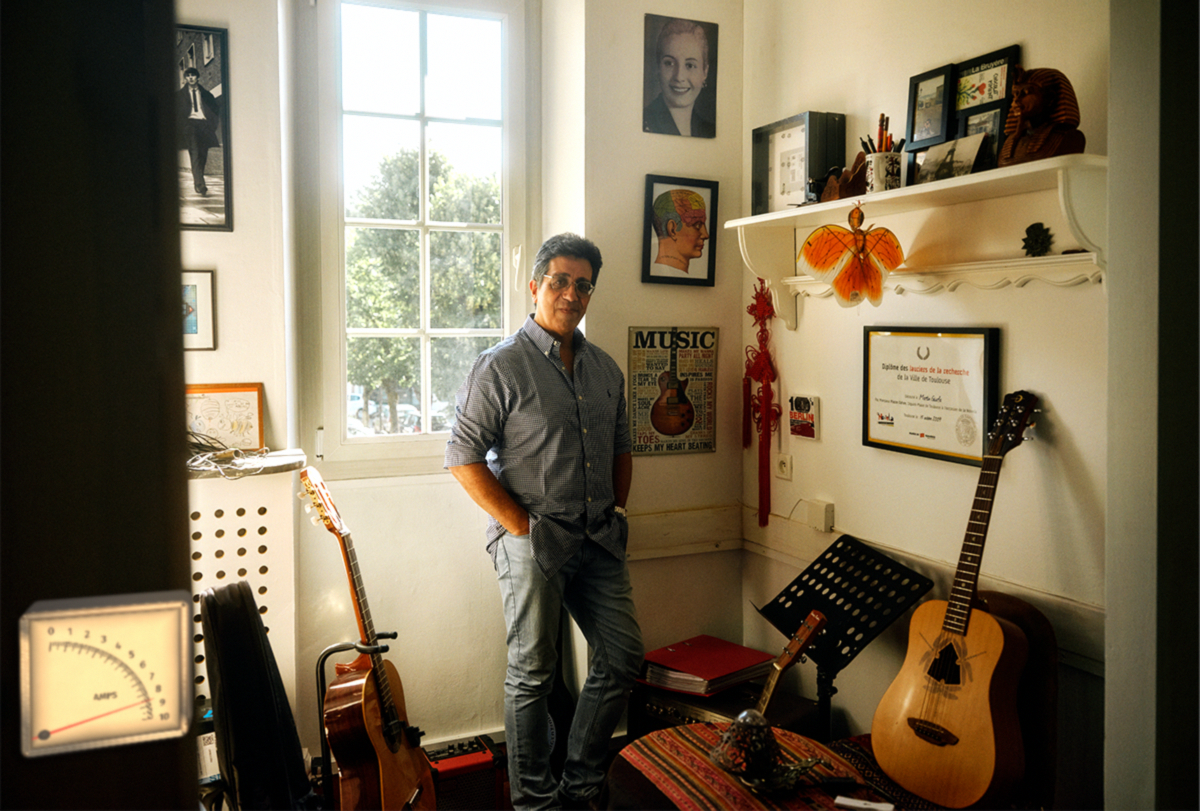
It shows 8.5A
